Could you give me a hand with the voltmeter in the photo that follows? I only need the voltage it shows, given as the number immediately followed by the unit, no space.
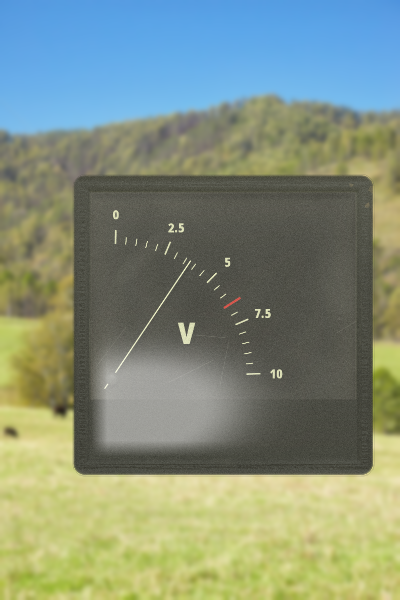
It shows 3.75V
